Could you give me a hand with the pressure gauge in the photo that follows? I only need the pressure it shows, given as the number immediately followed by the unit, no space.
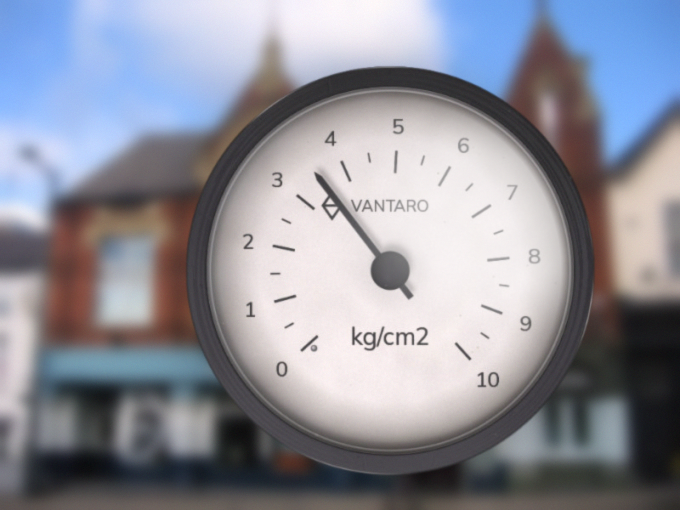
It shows 3.5kg/cm²
